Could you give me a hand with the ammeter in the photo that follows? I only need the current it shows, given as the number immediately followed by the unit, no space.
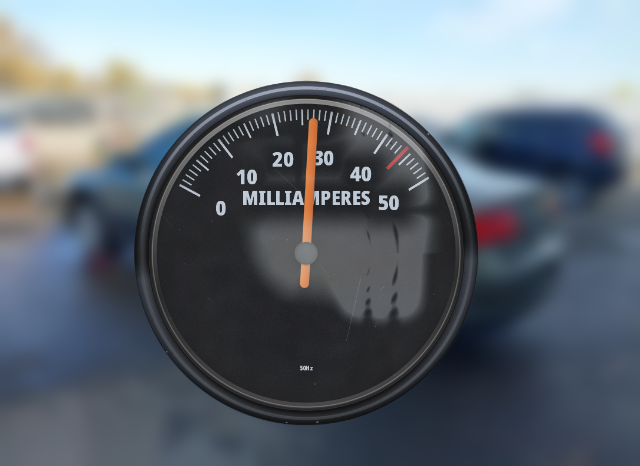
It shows 27mA
